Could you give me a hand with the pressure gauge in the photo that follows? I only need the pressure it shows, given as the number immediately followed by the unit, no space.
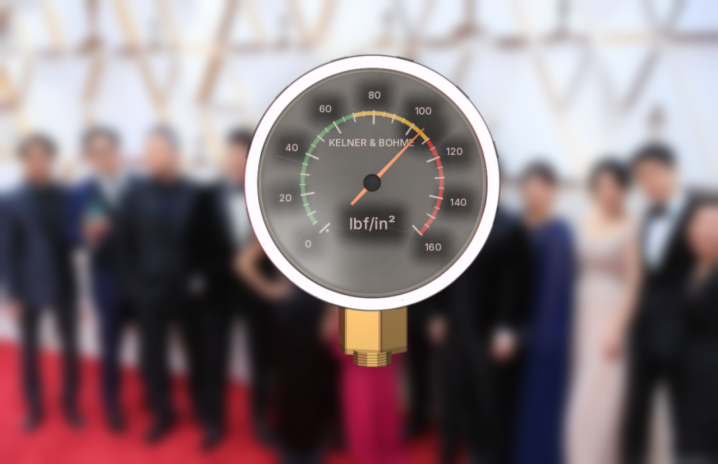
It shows 105psi
